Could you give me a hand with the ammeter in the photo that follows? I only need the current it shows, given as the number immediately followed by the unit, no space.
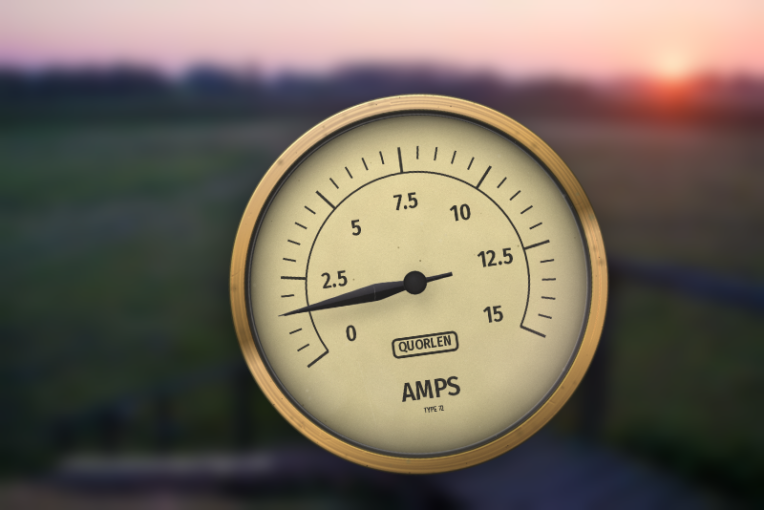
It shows 1.5A
